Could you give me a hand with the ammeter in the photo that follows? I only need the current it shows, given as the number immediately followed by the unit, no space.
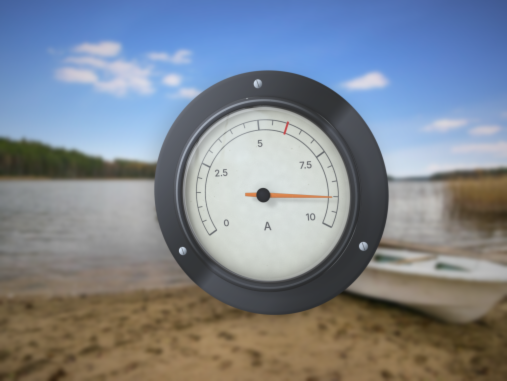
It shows 9A
